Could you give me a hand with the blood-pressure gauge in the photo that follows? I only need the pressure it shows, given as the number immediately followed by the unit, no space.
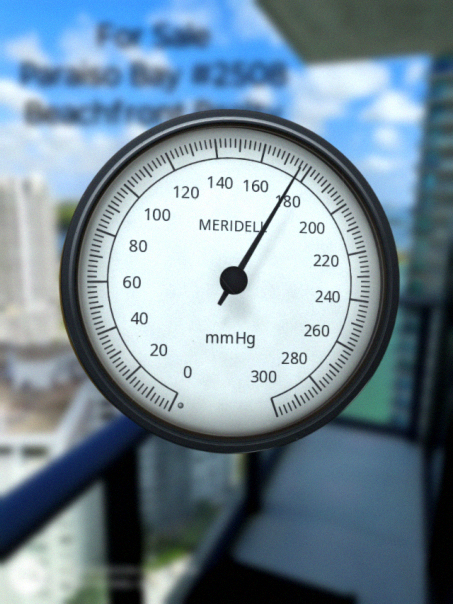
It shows 176mmHg
